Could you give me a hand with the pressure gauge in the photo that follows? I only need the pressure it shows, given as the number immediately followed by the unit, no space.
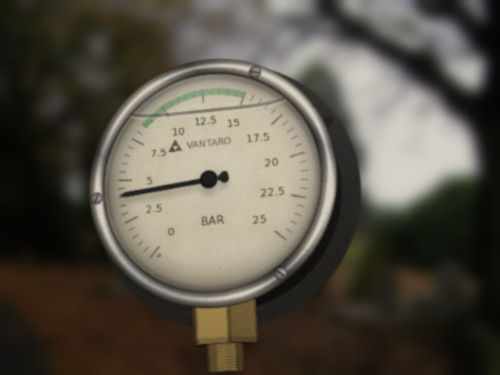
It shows 4bar
